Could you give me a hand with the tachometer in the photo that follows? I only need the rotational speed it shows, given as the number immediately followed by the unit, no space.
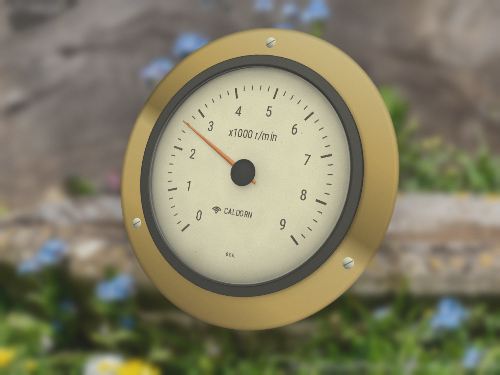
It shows 2600rpm
